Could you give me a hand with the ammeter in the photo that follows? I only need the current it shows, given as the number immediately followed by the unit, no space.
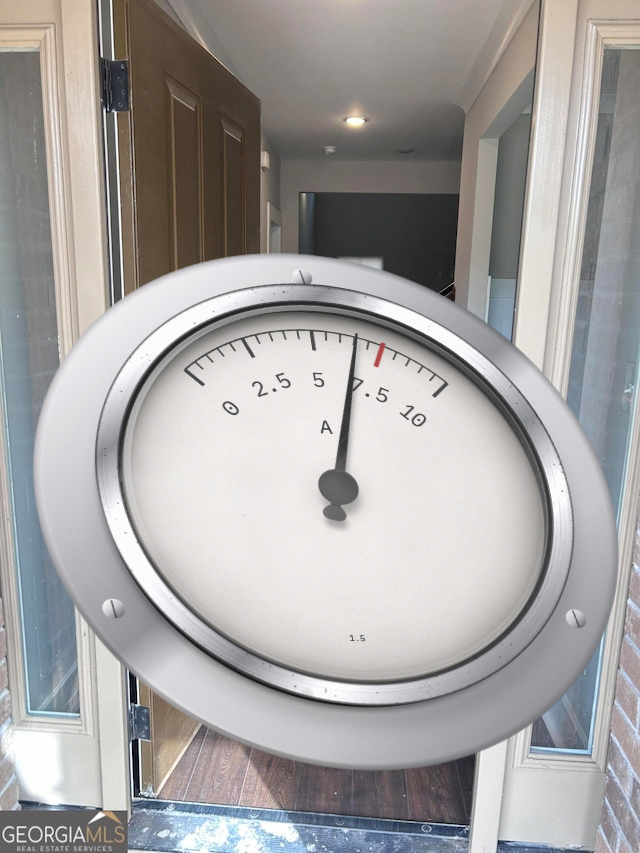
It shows 6.5A
